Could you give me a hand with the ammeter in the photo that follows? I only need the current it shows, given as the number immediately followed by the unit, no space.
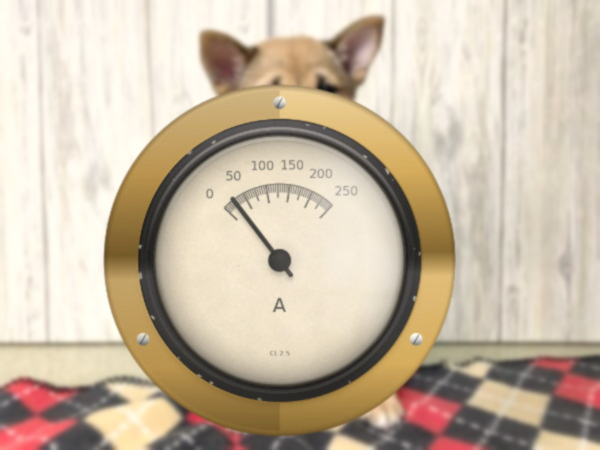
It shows 25A
